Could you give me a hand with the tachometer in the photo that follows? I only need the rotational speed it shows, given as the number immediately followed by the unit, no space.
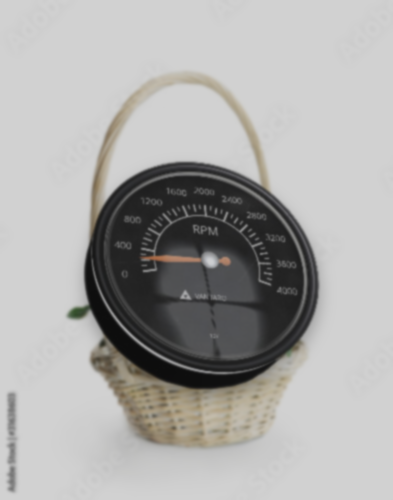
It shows 200rpm
